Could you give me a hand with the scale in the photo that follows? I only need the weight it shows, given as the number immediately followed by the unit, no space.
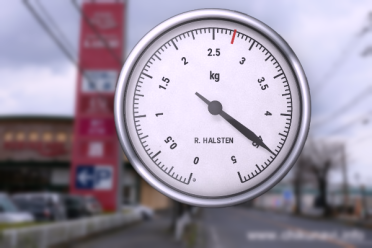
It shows 4.5kg
